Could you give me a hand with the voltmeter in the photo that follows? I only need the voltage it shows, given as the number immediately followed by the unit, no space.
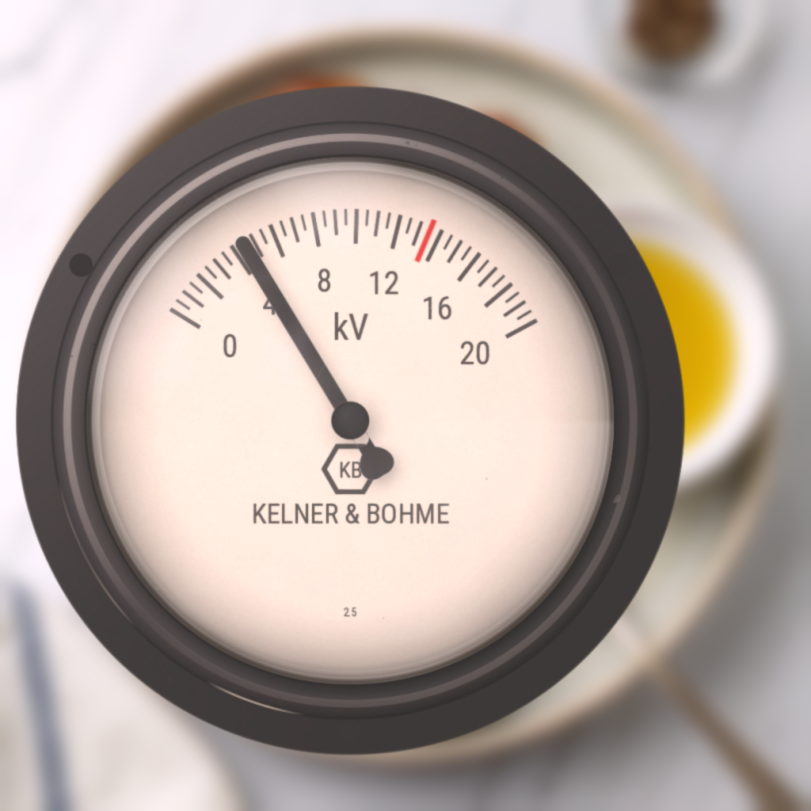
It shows 4.5kV
